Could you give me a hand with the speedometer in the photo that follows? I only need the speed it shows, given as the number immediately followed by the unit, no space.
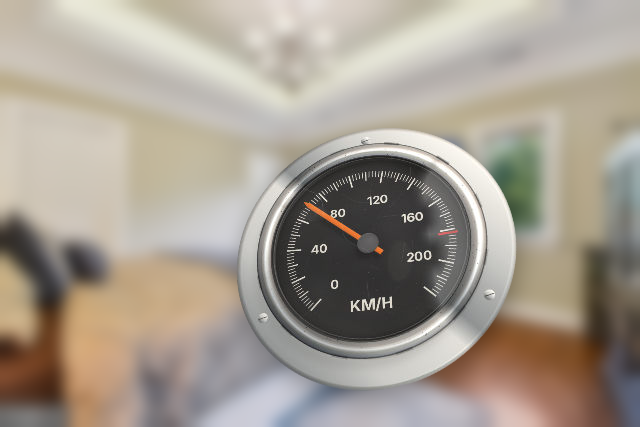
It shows 70km/h
